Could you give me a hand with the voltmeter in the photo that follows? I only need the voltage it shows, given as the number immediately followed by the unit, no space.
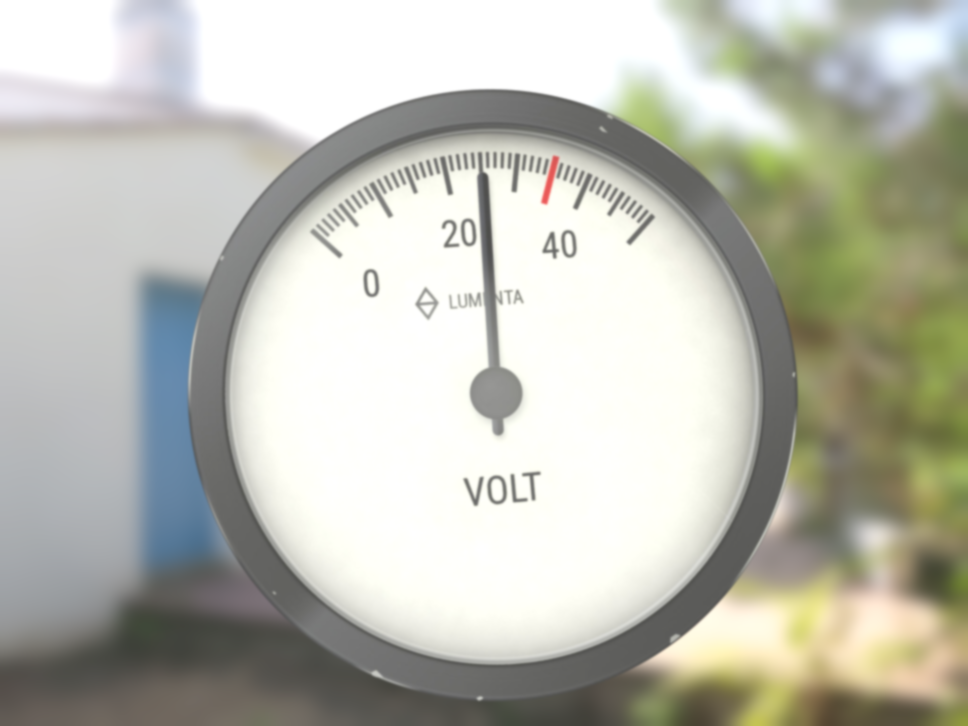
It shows 25V
